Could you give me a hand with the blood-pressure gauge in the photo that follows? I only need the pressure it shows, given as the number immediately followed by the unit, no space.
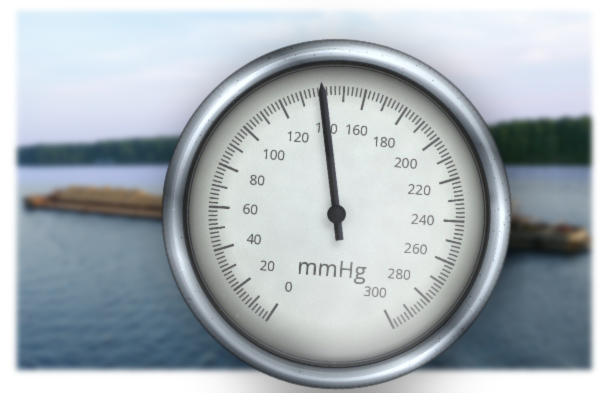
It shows 140mmHg
